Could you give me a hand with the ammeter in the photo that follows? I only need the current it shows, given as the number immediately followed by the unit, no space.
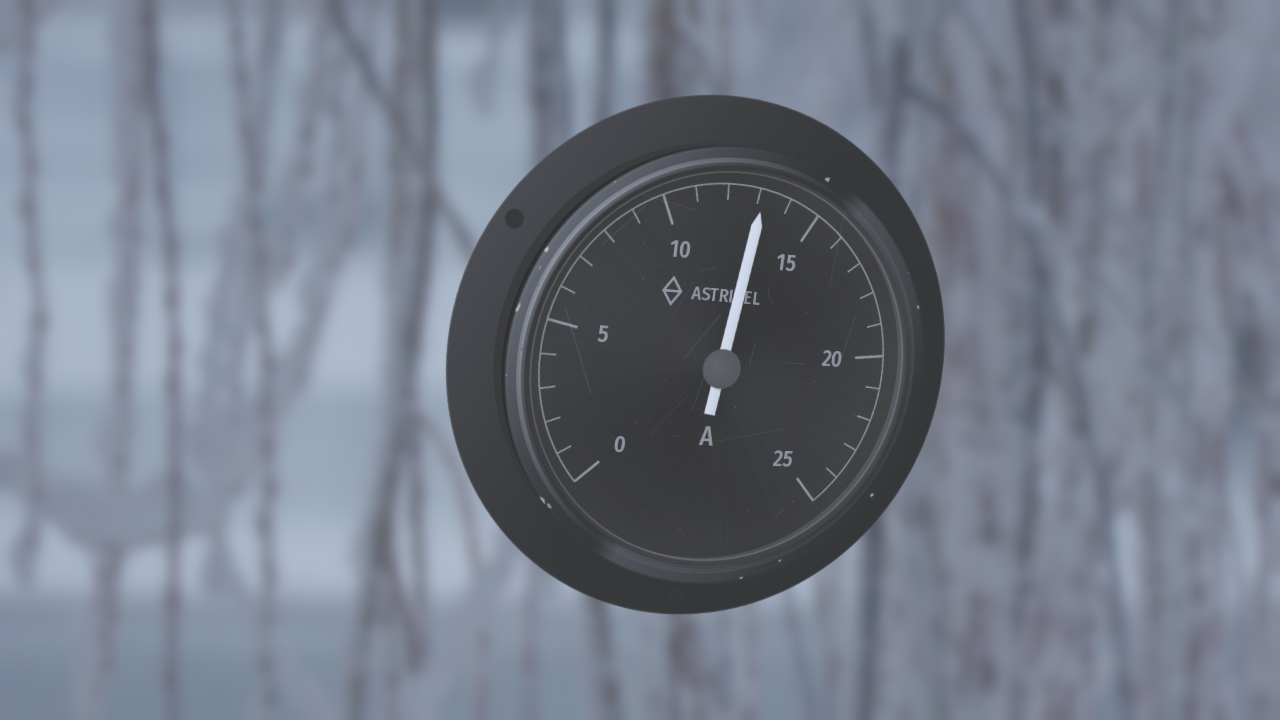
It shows 13A
